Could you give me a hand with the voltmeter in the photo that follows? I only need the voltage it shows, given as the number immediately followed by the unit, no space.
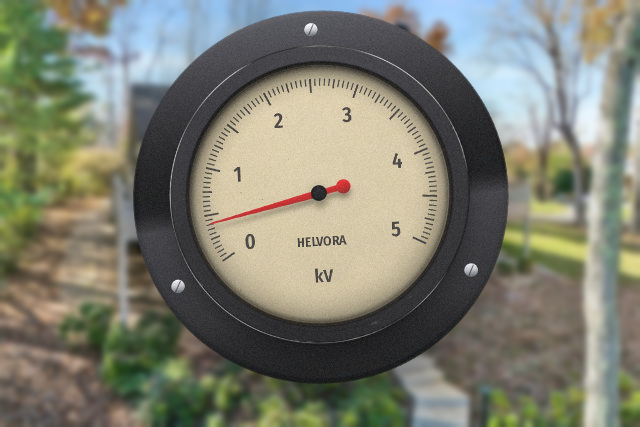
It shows 0.4kV
